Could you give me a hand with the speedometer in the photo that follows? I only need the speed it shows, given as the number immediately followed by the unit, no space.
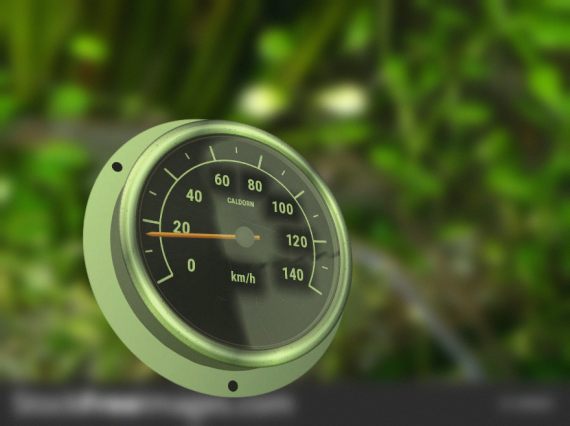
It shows 15km/h
